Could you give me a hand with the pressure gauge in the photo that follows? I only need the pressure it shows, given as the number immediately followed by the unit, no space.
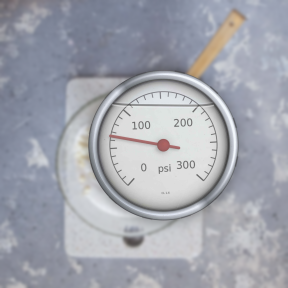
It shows 65psi
